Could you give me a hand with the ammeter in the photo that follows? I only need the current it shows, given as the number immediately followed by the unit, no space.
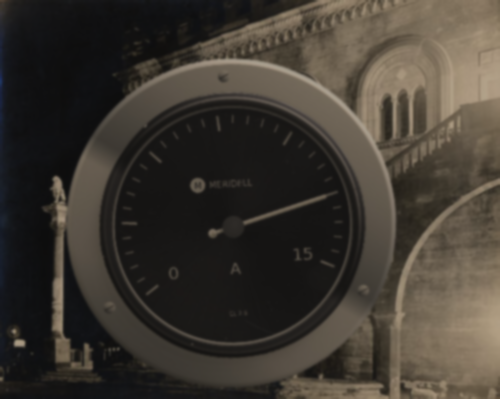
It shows 12.5A
